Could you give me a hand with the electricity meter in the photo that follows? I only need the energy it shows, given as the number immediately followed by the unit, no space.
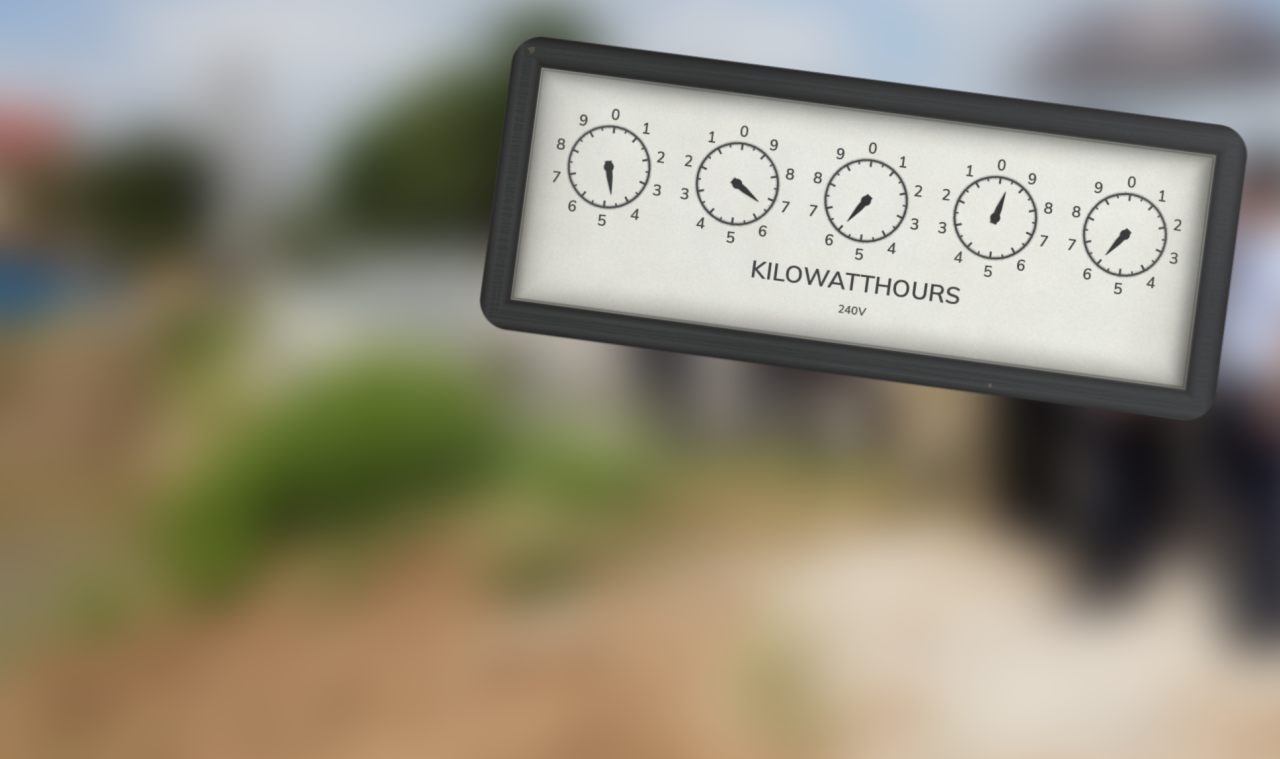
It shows 46596kWh
